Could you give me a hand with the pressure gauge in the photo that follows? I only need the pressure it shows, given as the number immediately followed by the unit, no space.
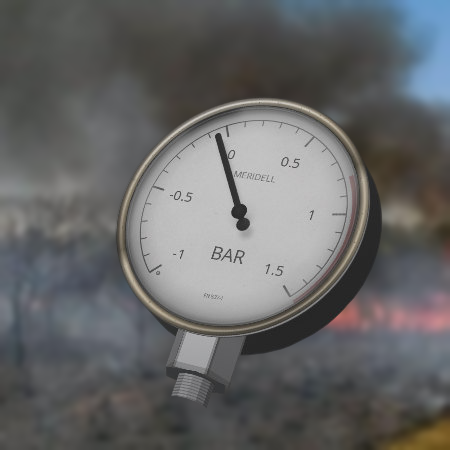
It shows -0.05bar
